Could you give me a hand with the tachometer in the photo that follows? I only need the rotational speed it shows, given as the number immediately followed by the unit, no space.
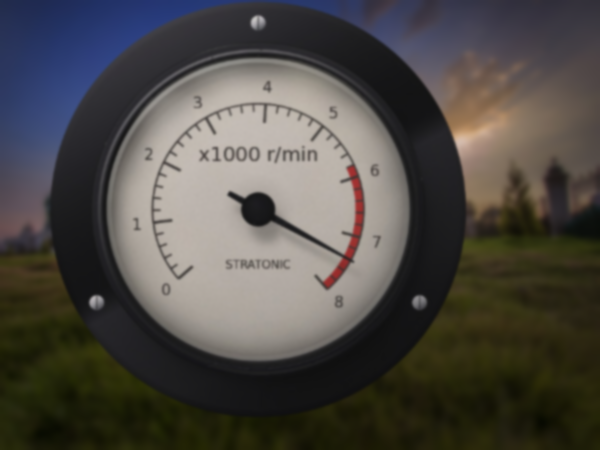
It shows 7400rpm
